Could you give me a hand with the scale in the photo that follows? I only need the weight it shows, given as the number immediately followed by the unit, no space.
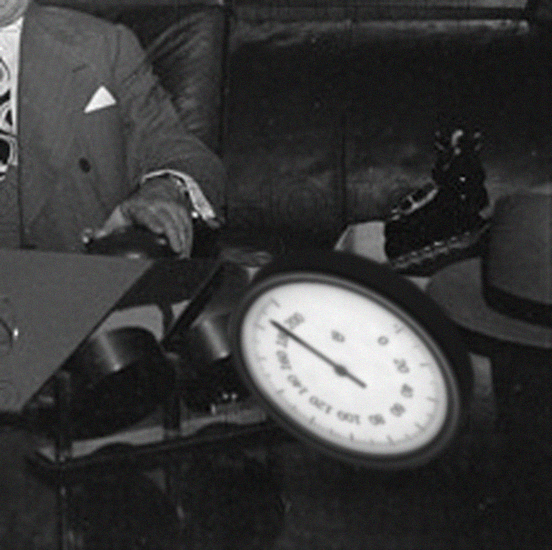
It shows 190lb
